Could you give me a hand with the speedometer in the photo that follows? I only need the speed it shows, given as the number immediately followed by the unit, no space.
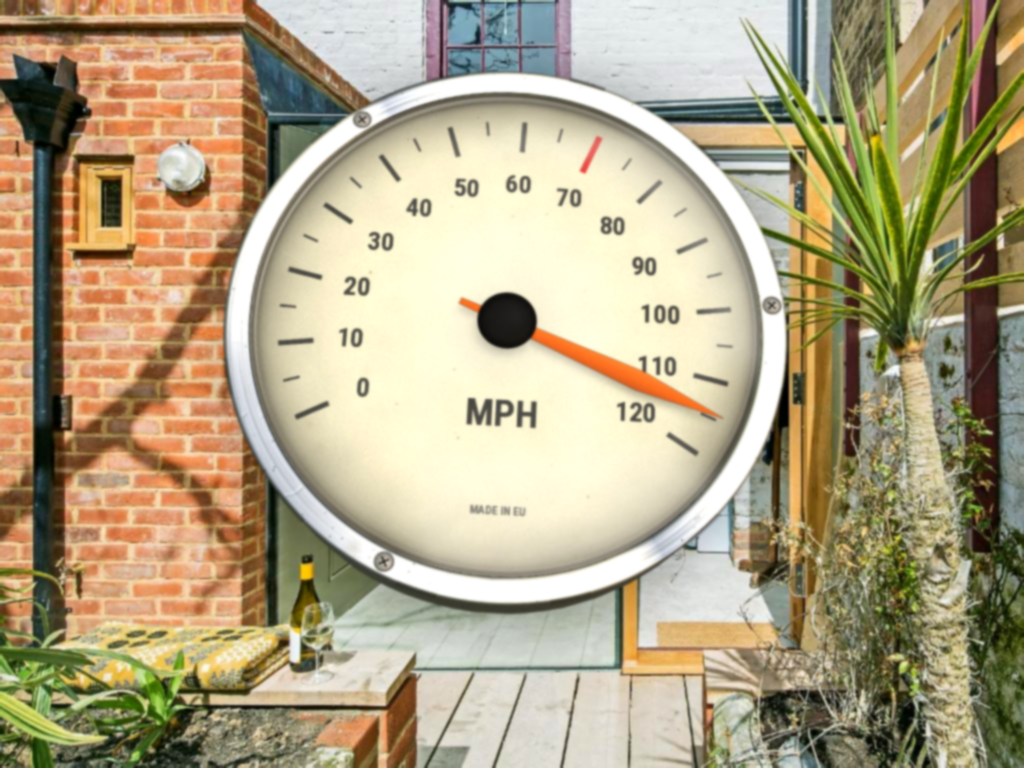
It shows 115mph
